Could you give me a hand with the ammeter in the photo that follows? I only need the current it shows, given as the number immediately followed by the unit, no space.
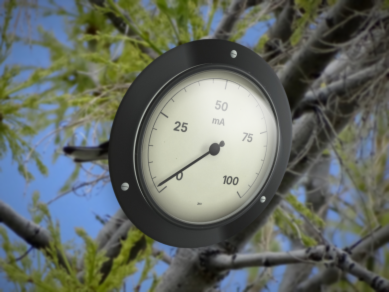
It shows 2.5mA
